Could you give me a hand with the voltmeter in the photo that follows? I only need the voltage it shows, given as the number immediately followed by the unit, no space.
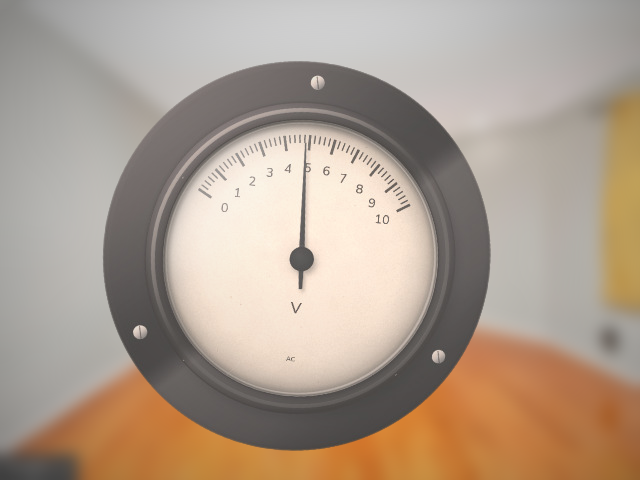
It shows 4.8V
